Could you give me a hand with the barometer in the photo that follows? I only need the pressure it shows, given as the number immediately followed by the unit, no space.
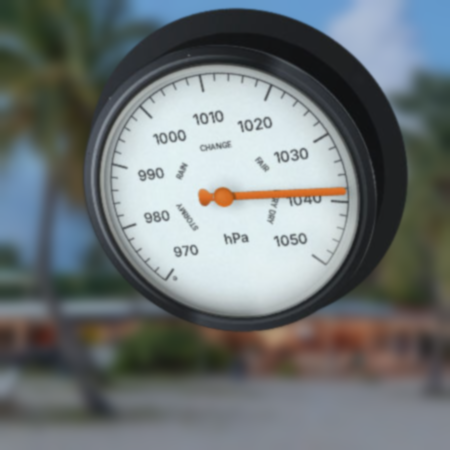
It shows 1038hPa
